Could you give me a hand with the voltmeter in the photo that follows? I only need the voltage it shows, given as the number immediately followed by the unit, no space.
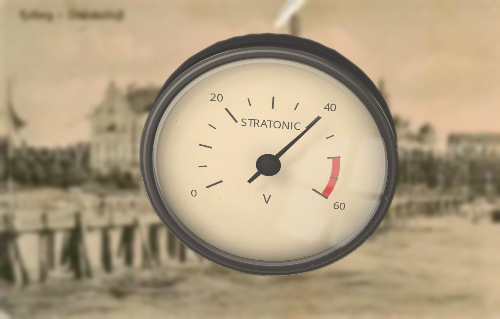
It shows 40V
